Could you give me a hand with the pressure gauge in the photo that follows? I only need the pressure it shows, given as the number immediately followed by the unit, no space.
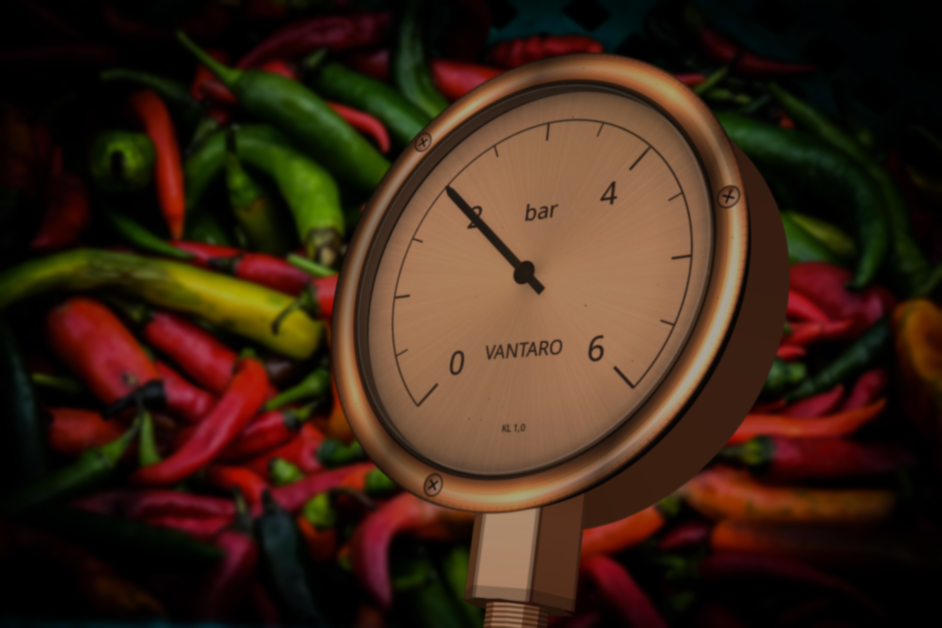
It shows 2bar
